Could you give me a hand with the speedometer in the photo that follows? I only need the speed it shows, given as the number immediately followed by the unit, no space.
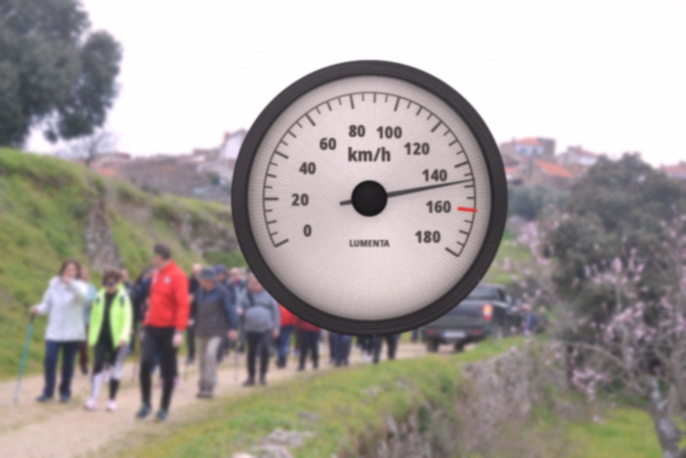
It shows 147.5km/h
